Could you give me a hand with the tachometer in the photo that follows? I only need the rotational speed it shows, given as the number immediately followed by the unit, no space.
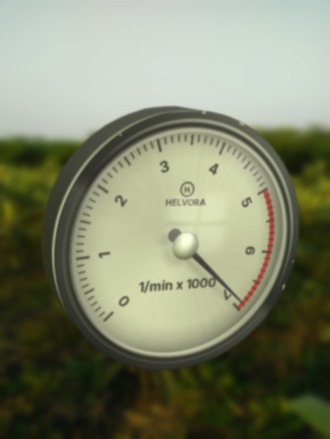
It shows 6900rpm
